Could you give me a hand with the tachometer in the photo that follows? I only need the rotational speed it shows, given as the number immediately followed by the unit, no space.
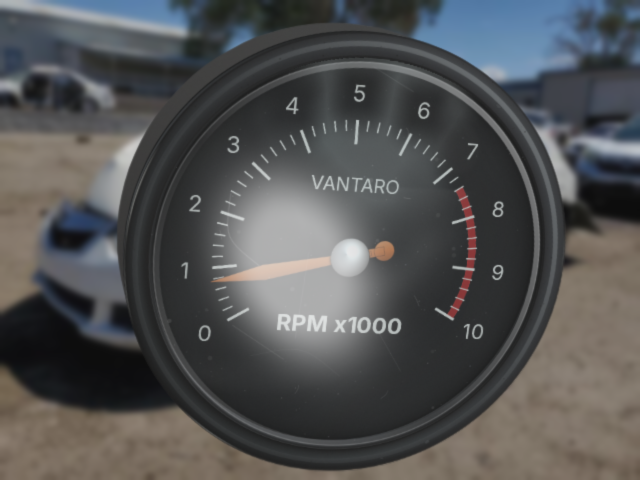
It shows 800rpm
